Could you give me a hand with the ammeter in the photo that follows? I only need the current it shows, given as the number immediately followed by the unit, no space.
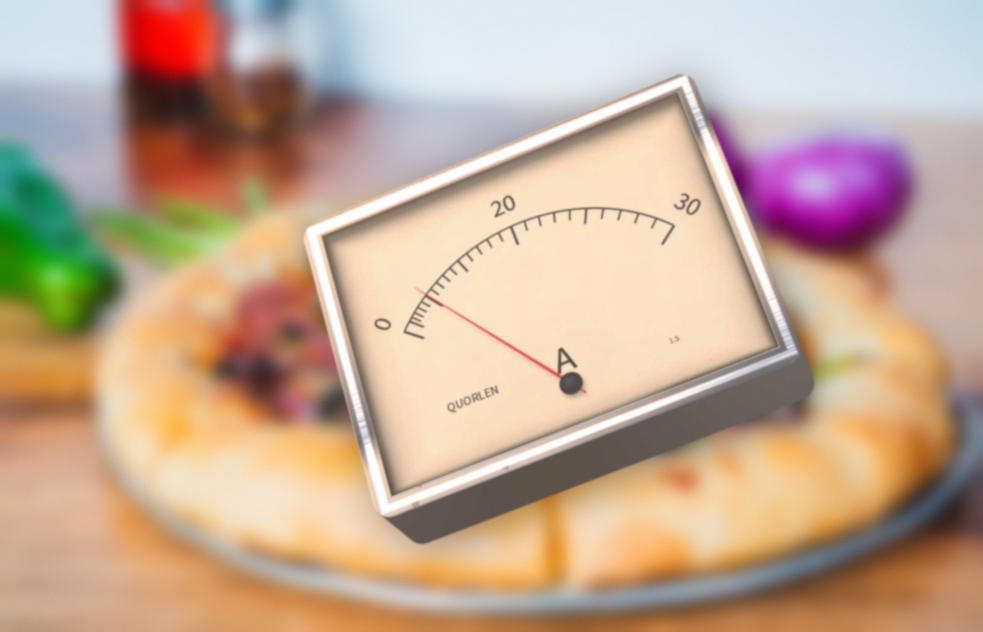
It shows 10A
